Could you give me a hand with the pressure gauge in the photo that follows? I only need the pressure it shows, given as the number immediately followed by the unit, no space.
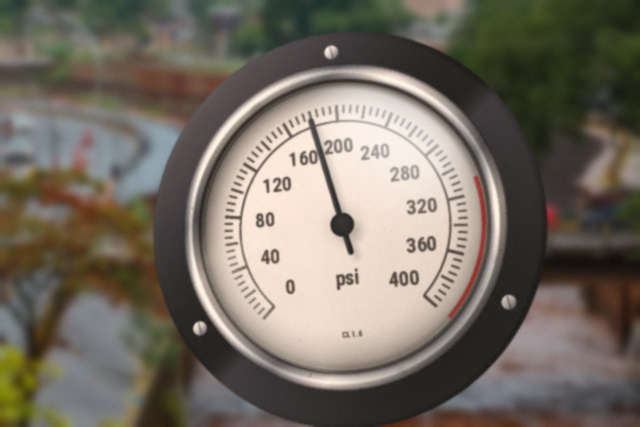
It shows 180psi
